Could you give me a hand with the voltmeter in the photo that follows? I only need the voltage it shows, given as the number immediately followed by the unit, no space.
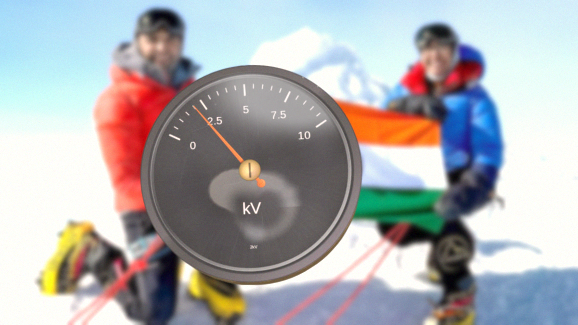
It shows 2kV
